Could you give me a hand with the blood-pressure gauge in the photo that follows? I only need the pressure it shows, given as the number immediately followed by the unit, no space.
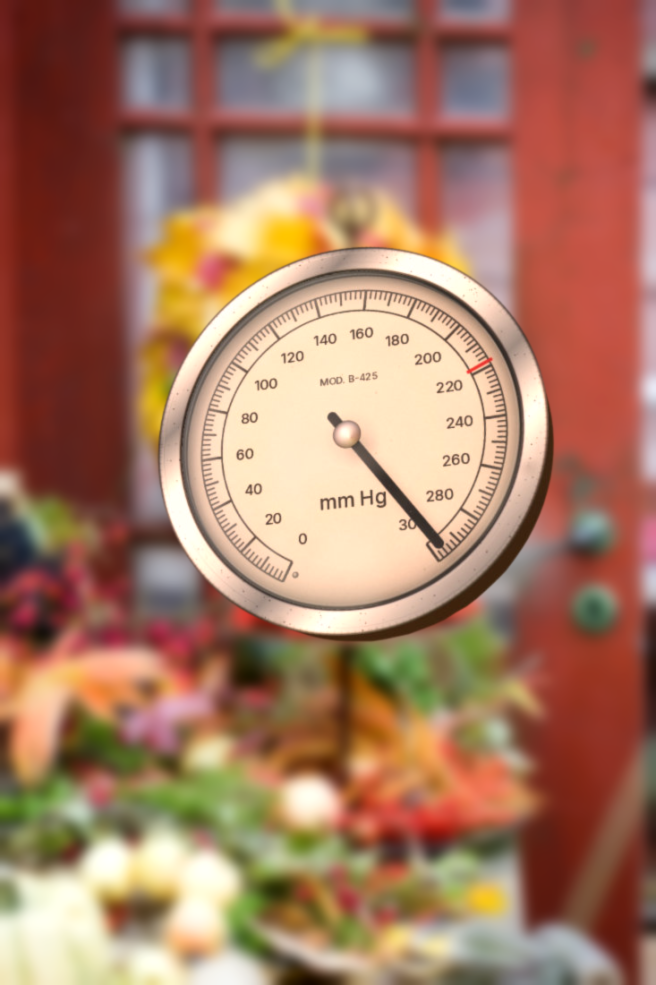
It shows 296mmHg
